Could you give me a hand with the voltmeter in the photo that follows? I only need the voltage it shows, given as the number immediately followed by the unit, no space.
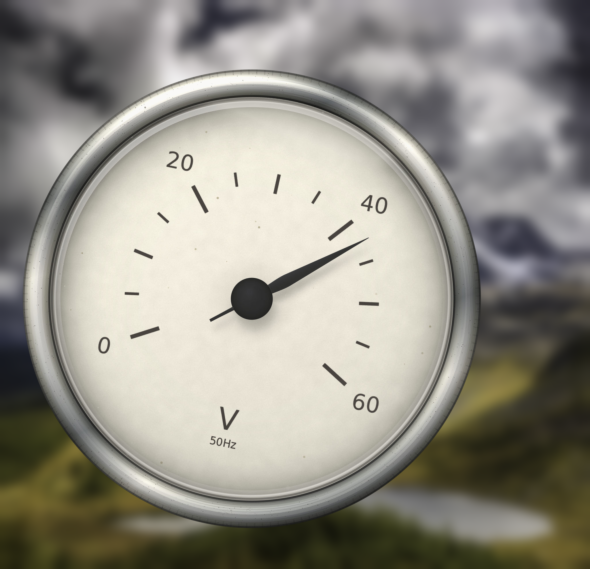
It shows 42.5V
